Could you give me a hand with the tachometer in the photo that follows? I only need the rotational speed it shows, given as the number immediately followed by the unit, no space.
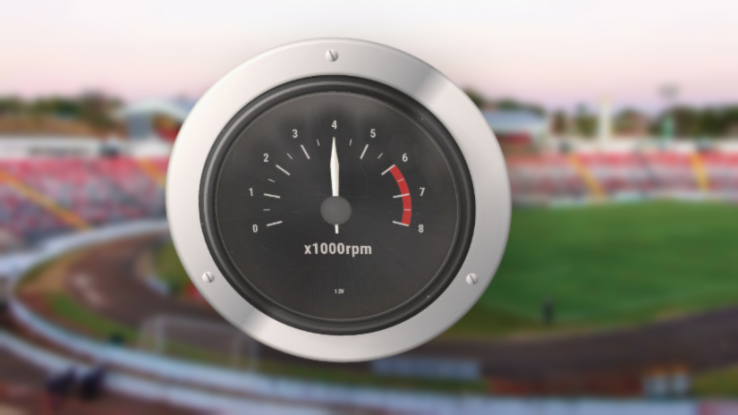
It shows 4000rpm
